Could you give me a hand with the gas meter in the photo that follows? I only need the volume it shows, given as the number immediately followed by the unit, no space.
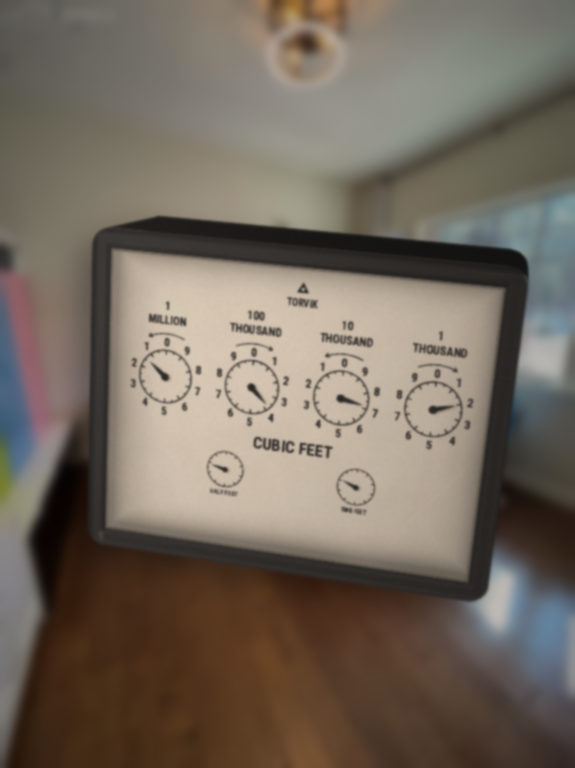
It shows 137200ft³
